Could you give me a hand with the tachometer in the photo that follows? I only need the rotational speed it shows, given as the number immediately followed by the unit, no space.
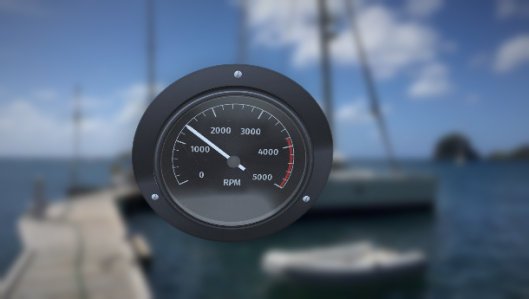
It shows 1400rpm
